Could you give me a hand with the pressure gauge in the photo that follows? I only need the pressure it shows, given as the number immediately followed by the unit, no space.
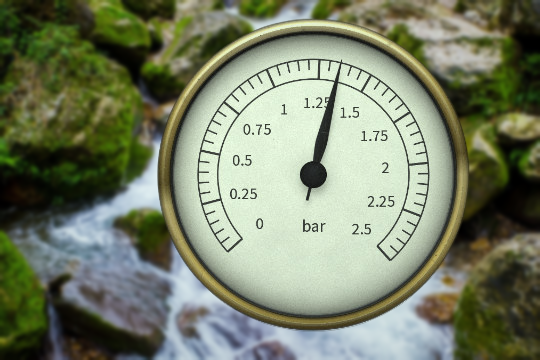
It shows 1.35bar
